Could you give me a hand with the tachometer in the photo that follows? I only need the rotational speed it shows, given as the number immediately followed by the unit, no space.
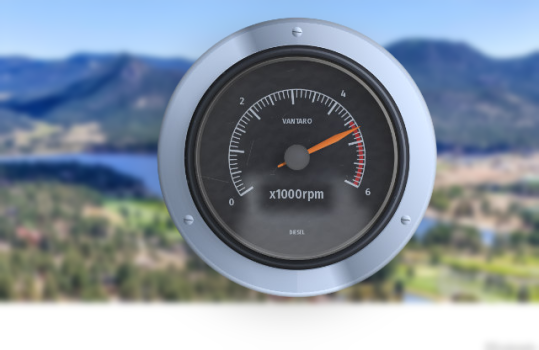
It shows 4700rpm
